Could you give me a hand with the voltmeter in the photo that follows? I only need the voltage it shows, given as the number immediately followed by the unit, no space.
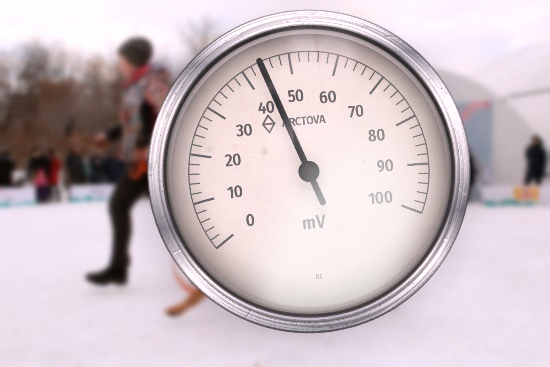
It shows 44mV
